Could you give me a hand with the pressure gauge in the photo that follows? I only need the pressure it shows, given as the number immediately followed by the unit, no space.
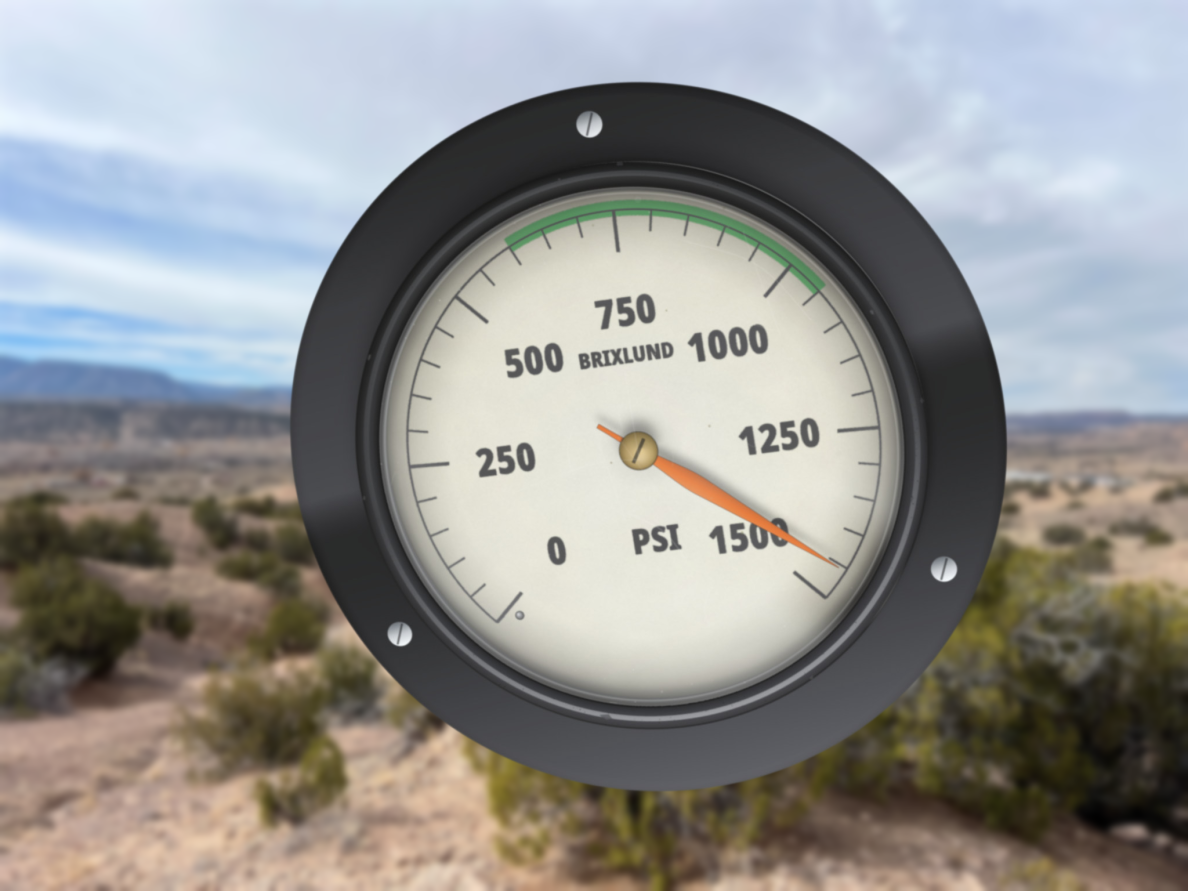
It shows 1450psi
